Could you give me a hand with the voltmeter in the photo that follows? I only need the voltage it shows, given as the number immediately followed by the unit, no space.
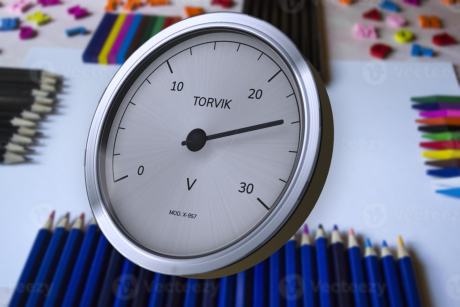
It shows 24V
